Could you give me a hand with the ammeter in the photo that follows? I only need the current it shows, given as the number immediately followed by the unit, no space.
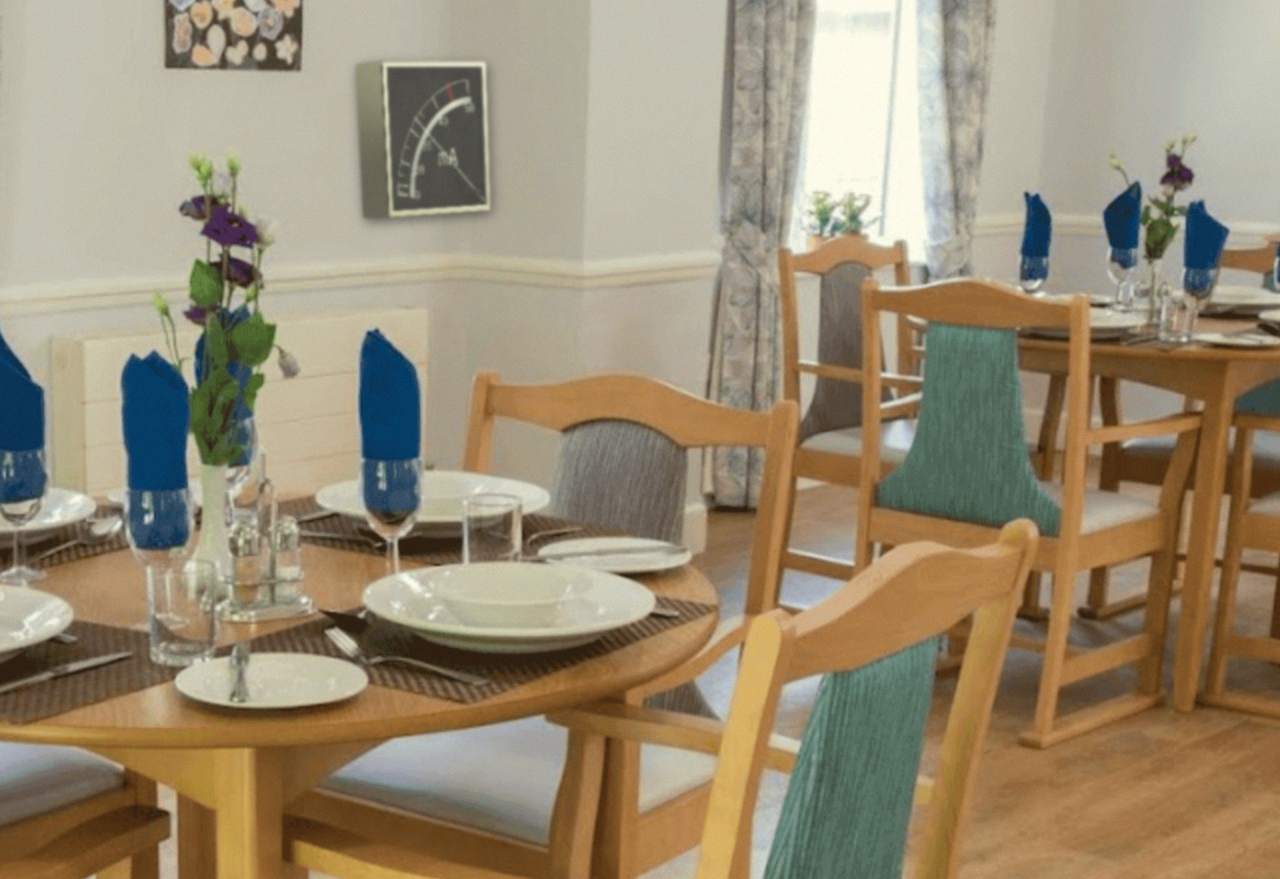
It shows 32.5mA
